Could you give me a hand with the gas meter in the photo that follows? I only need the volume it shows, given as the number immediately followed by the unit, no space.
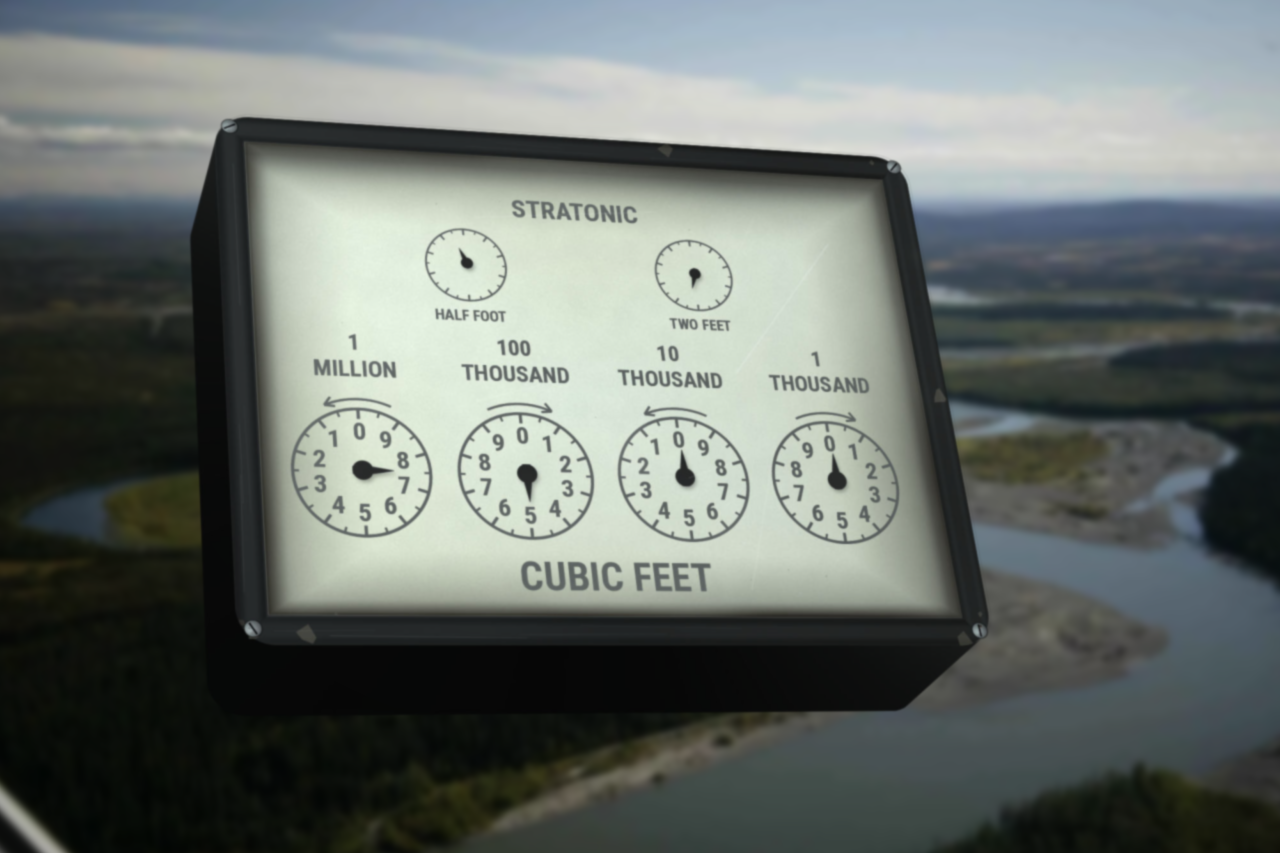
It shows 750000ft³
